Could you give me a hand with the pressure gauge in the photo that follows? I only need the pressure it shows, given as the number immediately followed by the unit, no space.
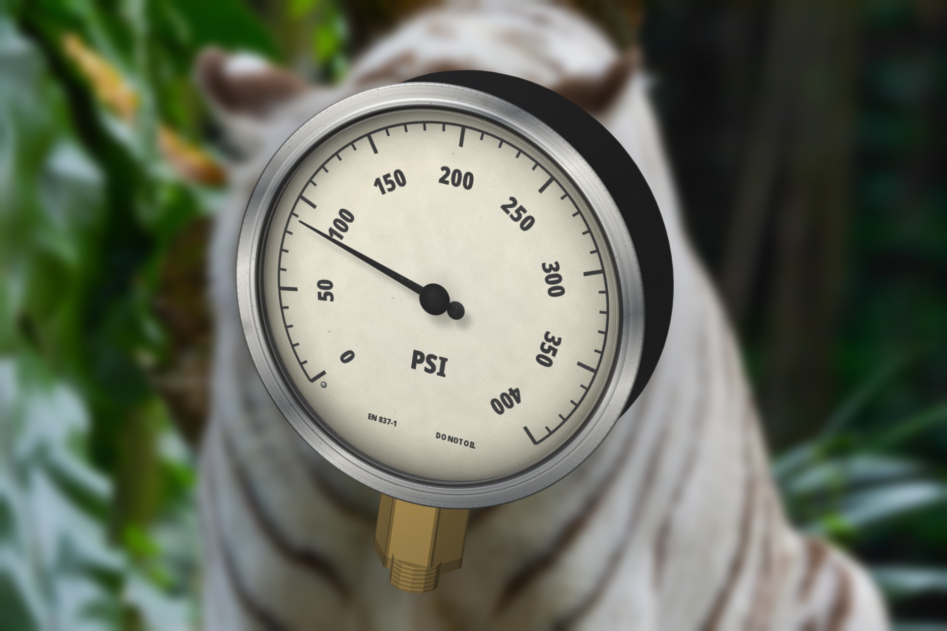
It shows 90psi
